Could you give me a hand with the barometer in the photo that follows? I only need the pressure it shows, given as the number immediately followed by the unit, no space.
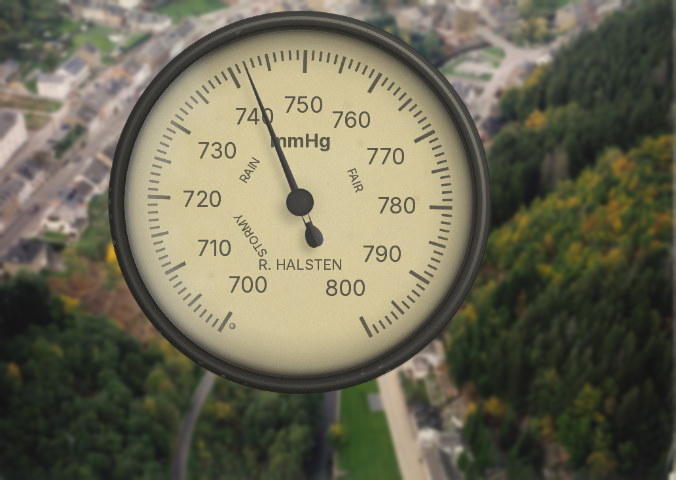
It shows 742mmHg
